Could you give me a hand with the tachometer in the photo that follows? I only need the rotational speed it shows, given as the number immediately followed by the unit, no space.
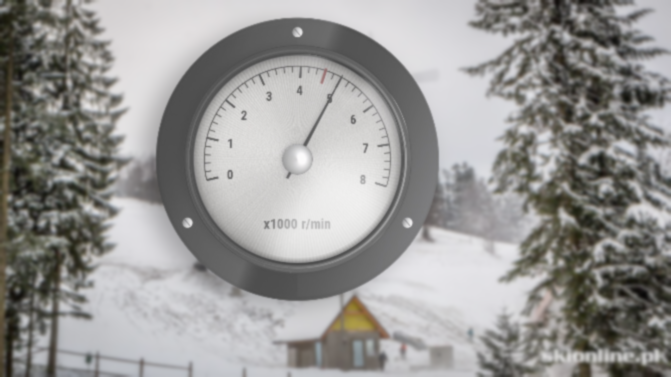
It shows 5000rpm
